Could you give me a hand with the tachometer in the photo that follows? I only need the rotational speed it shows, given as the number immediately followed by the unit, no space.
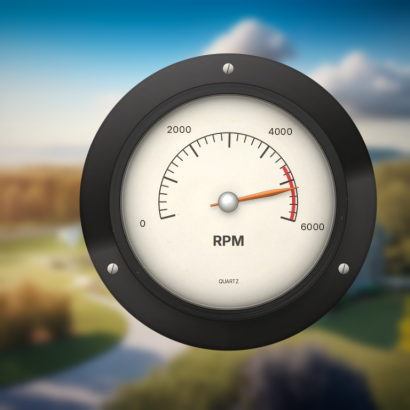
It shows 5200rpm
